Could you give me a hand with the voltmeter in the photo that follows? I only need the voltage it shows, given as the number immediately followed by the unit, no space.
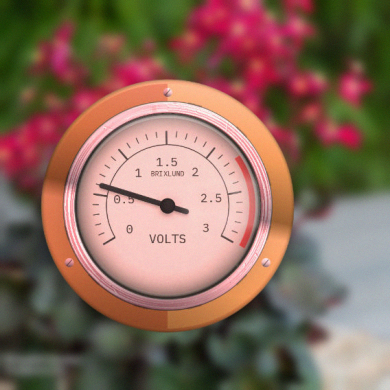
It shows 0.6V
